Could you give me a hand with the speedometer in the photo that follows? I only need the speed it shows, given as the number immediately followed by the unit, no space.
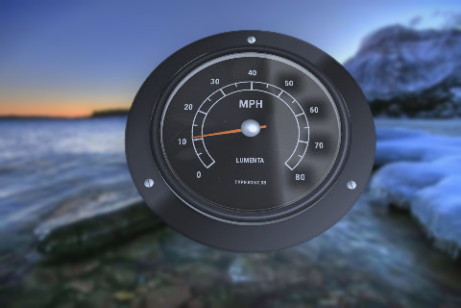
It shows 10mph
